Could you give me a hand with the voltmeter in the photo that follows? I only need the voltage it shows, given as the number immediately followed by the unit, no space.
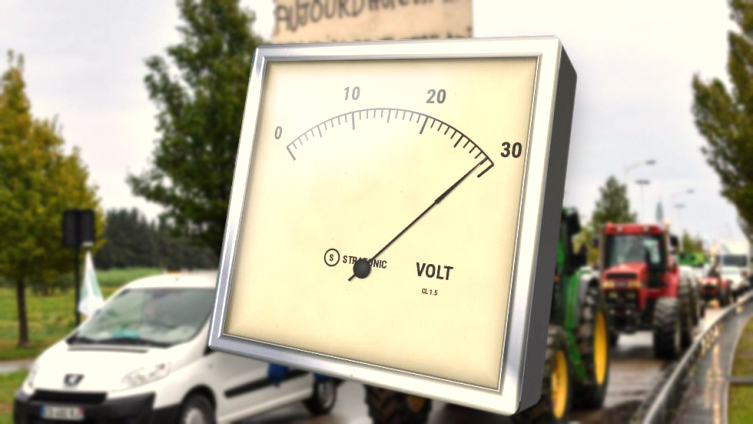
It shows 29V
